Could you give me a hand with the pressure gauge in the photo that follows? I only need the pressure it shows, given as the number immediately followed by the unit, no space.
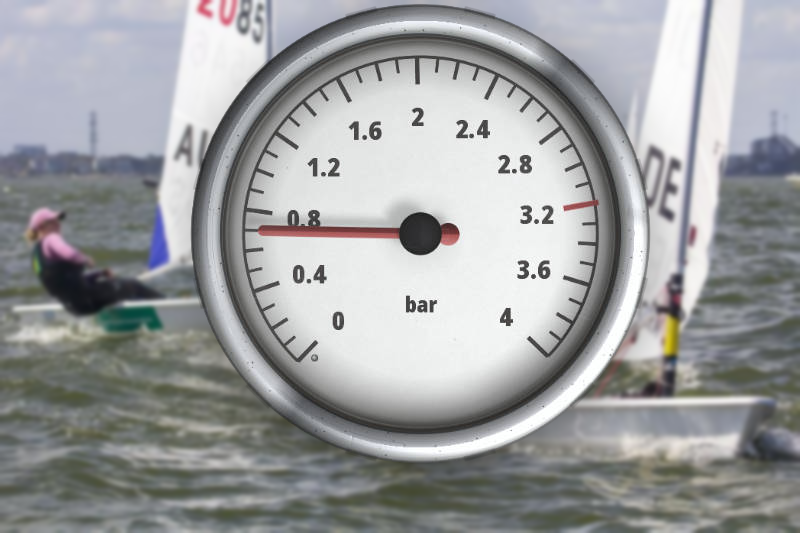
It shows 0.7bar
